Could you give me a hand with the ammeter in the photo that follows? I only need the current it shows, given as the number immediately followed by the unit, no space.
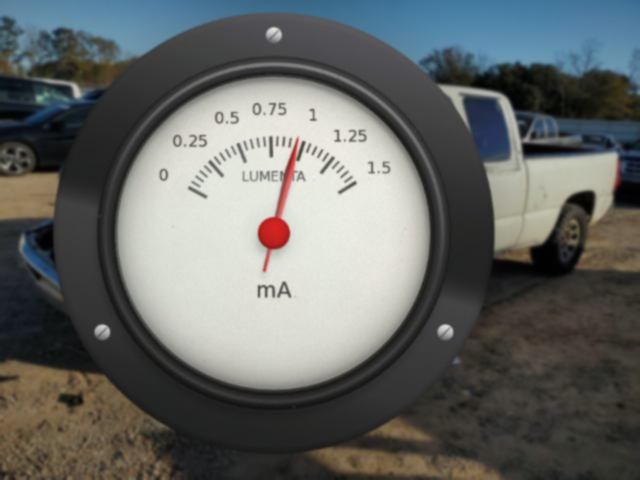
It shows 0.95mA
